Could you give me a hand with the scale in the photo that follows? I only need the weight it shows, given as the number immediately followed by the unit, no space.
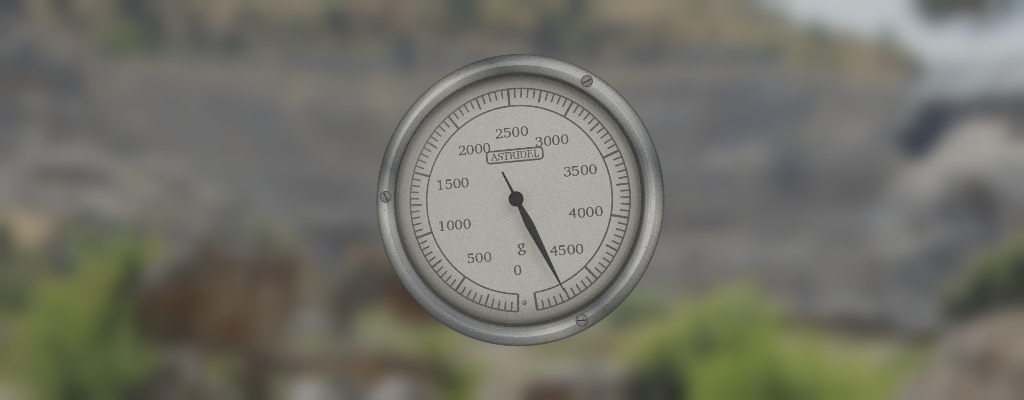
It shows 4750g
